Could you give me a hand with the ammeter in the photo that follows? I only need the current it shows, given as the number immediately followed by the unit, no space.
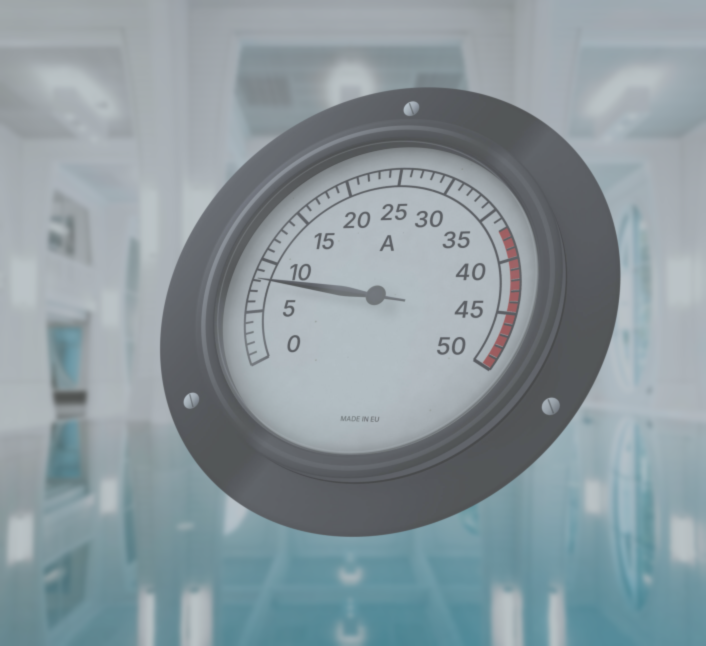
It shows 8A
